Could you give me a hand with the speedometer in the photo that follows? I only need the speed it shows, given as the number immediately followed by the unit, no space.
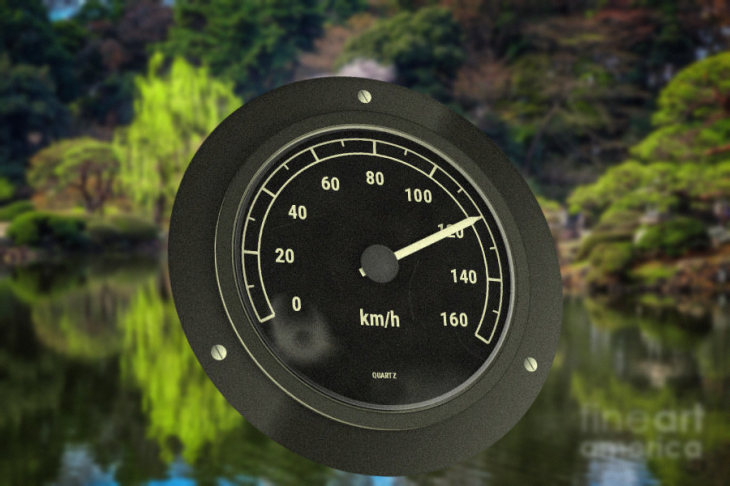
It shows 120km/h
